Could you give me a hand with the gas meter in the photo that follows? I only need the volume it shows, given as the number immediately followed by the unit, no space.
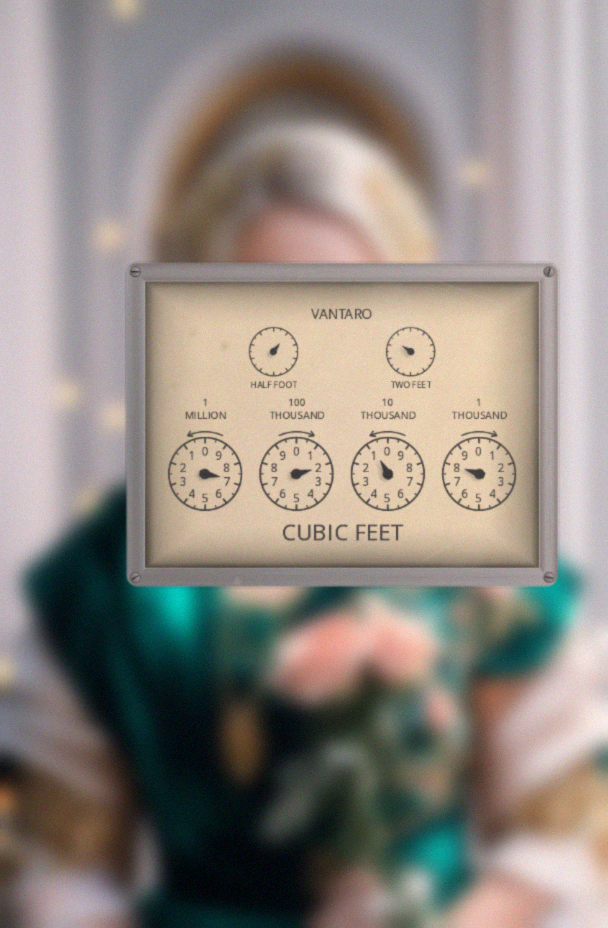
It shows 720800ft³
